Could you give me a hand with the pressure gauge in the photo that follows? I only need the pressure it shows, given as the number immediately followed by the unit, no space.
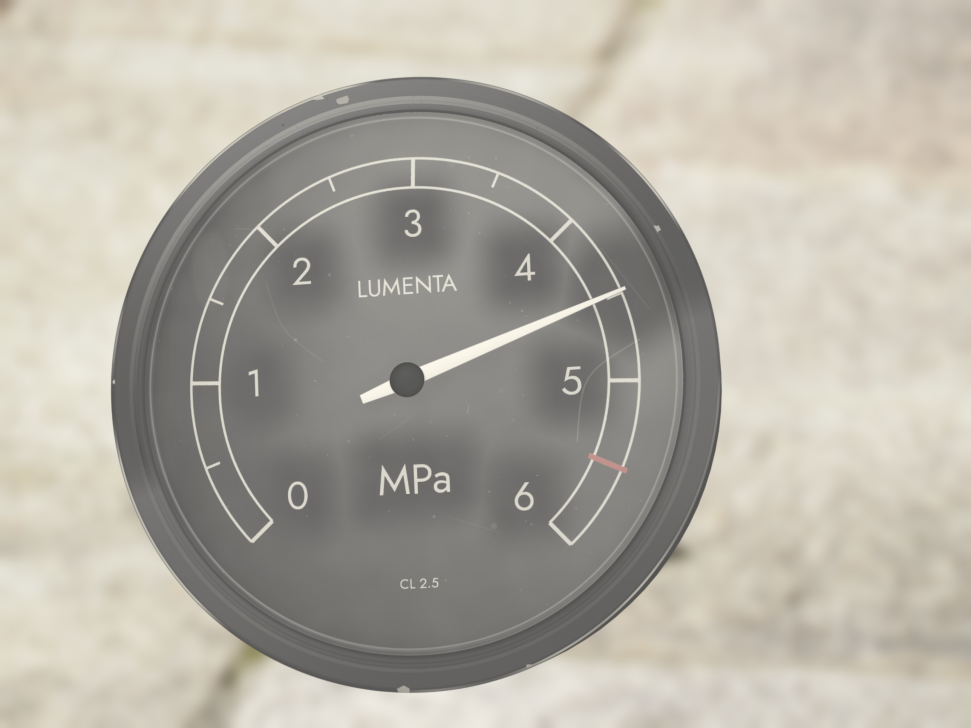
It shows 4.5MPa
